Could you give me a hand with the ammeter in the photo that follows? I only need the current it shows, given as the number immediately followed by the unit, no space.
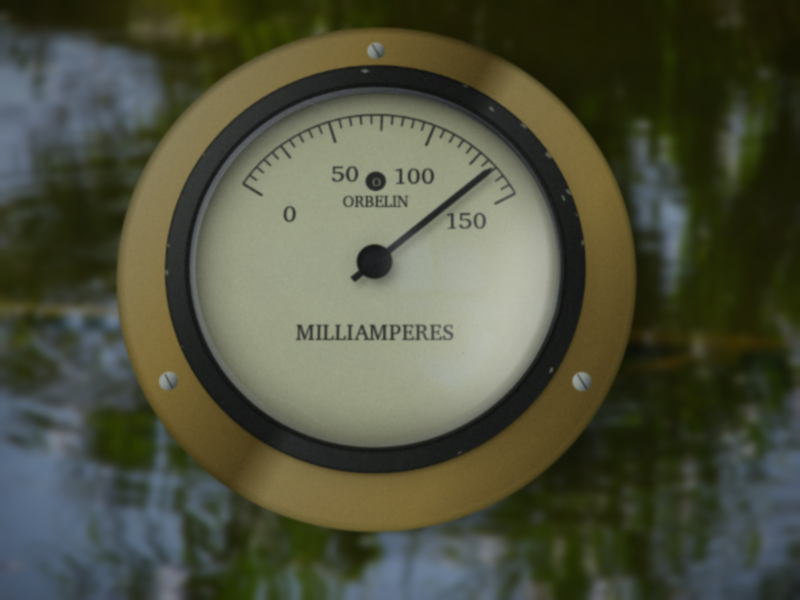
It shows 135mA
